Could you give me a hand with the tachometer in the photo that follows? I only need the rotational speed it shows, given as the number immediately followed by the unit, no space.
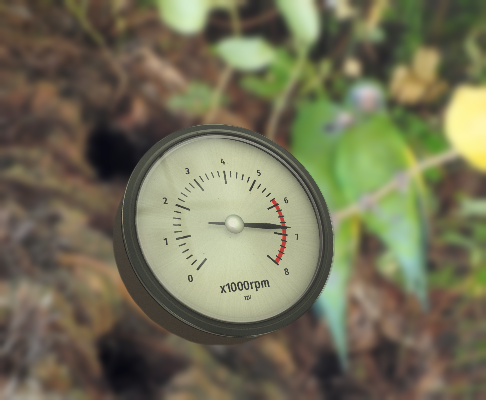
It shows 6800rpm
